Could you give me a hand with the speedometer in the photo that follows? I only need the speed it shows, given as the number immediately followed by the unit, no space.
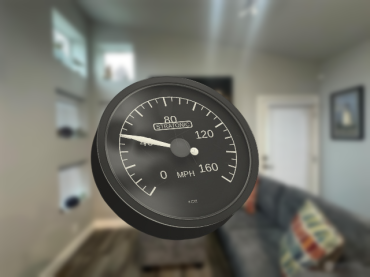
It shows 40mph
